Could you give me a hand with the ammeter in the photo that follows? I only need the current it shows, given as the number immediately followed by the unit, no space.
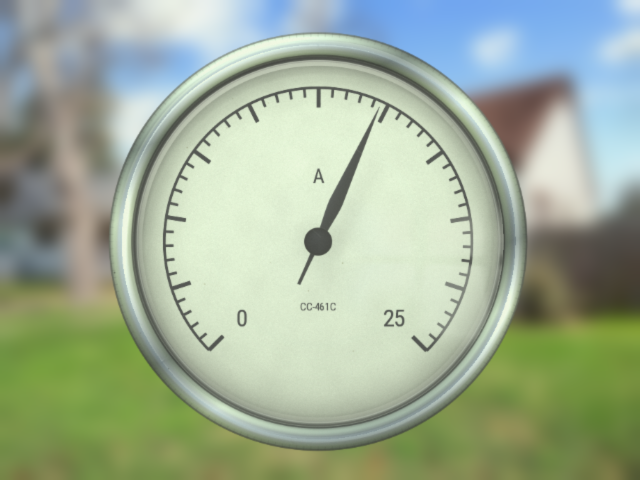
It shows 14.75A
